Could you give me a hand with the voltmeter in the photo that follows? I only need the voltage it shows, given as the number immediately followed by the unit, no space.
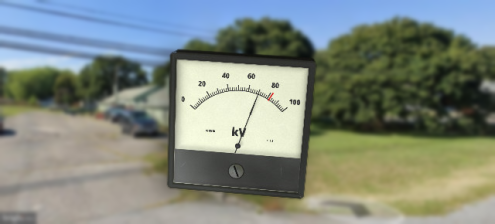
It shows 70kV
